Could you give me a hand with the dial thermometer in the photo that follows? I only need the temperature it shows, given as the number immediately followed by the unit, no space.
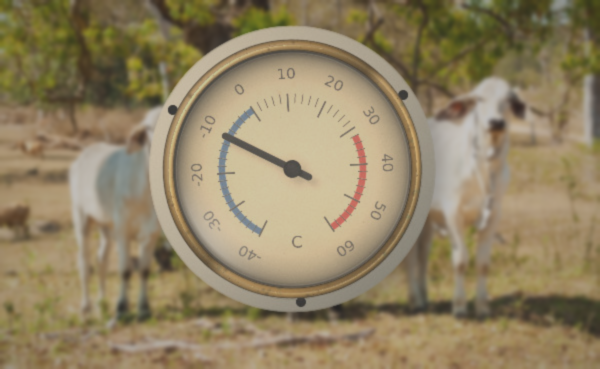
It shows -10°C
